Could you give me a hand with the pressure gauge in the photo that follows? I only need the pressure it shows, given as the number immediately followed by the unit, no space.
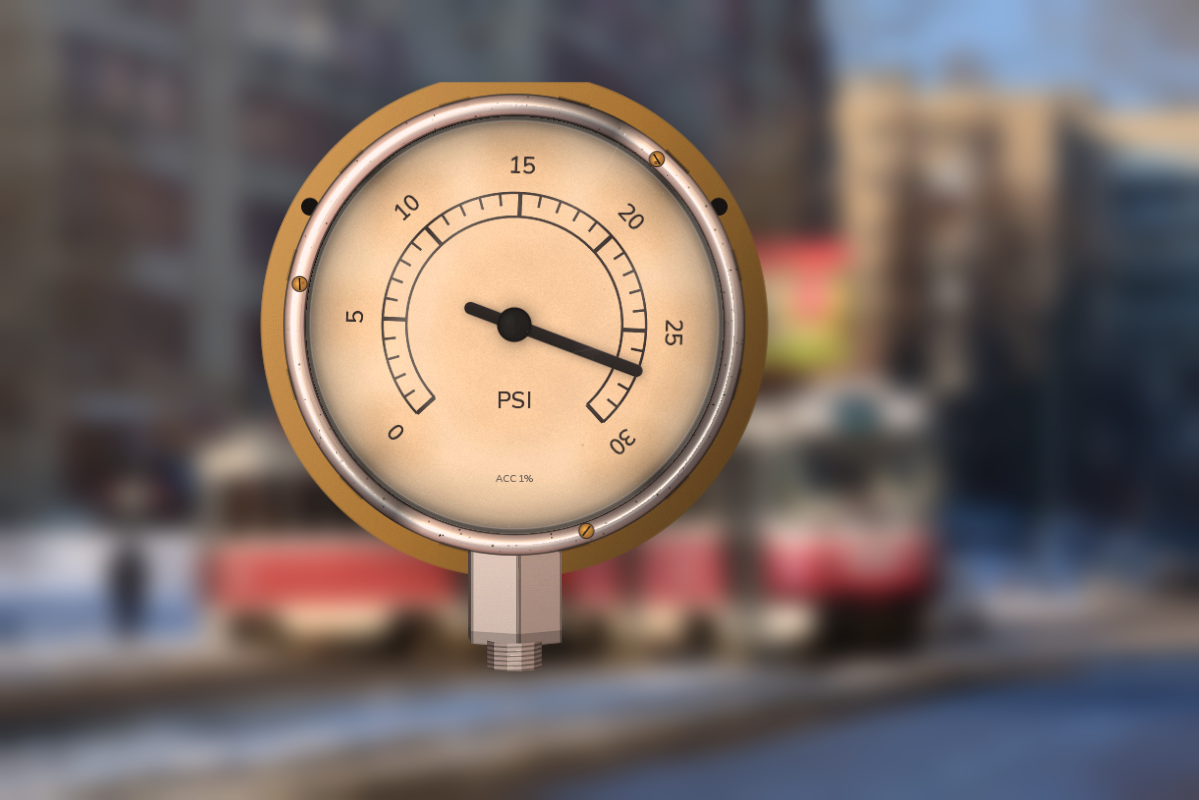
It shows 27psi
